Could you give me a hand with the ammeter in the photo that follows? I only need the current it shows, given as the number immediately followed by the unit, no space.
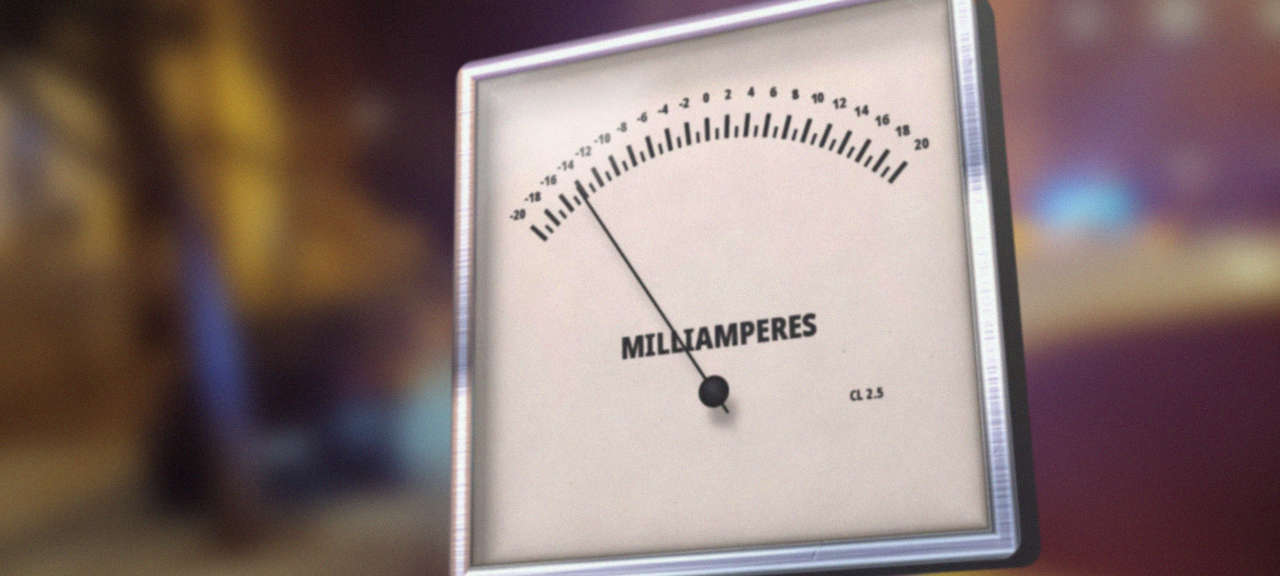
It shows -14mA
